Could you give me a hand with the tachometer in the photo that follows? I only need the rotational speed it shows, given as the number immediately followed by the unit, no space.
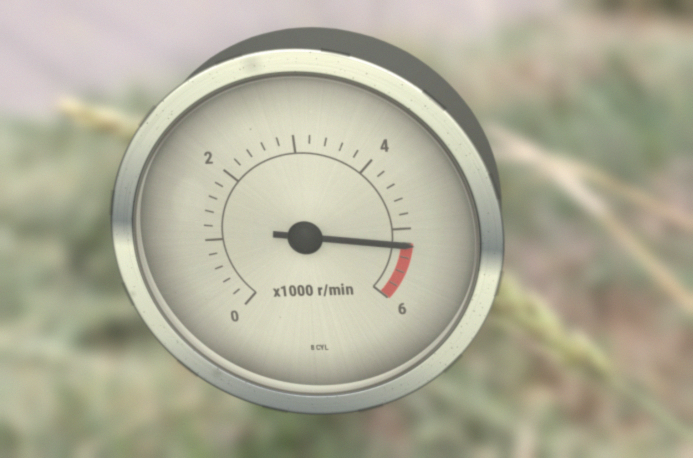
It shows 5200rpm
